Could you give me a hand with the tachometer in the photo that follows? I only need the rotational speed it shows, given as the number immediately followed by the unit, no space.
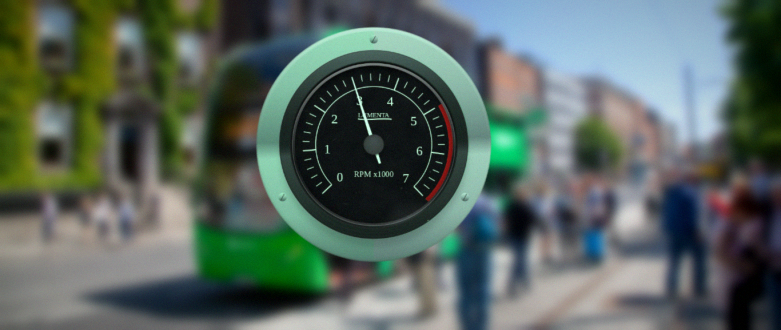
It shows 3000rpm
